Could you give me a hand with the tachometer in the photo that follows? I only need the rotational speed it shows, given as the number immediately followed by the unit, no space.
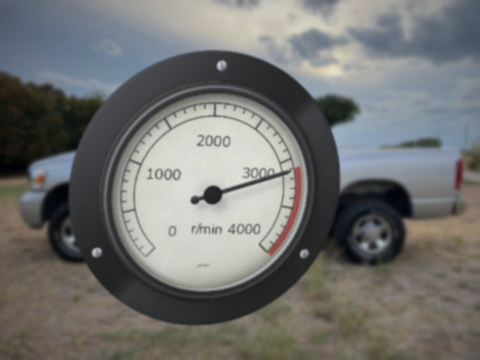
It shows 3100rpm
